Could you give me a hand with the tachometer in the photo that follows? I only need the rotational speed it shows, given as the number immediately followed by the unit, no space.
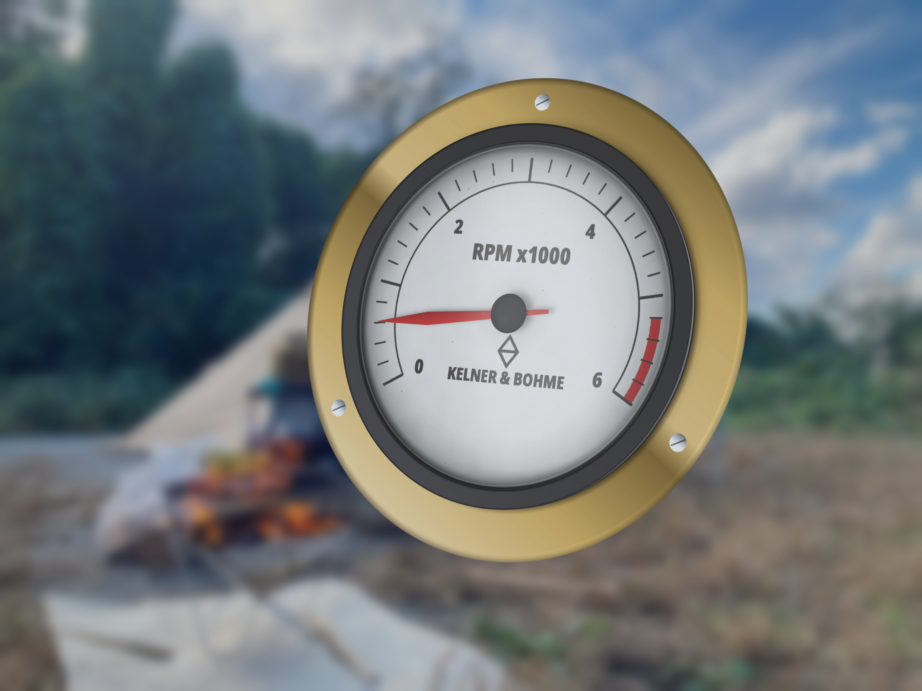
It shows 600rpm
